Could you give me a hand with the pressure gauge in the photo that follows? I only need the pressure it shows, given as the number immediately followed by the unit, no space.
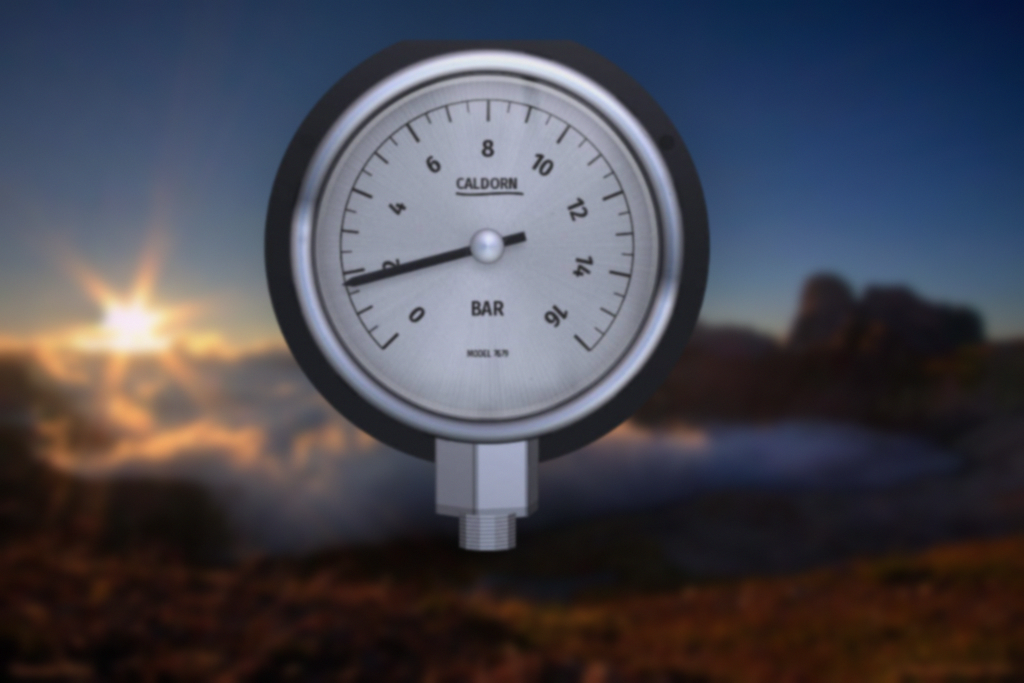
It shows 1.75bar
